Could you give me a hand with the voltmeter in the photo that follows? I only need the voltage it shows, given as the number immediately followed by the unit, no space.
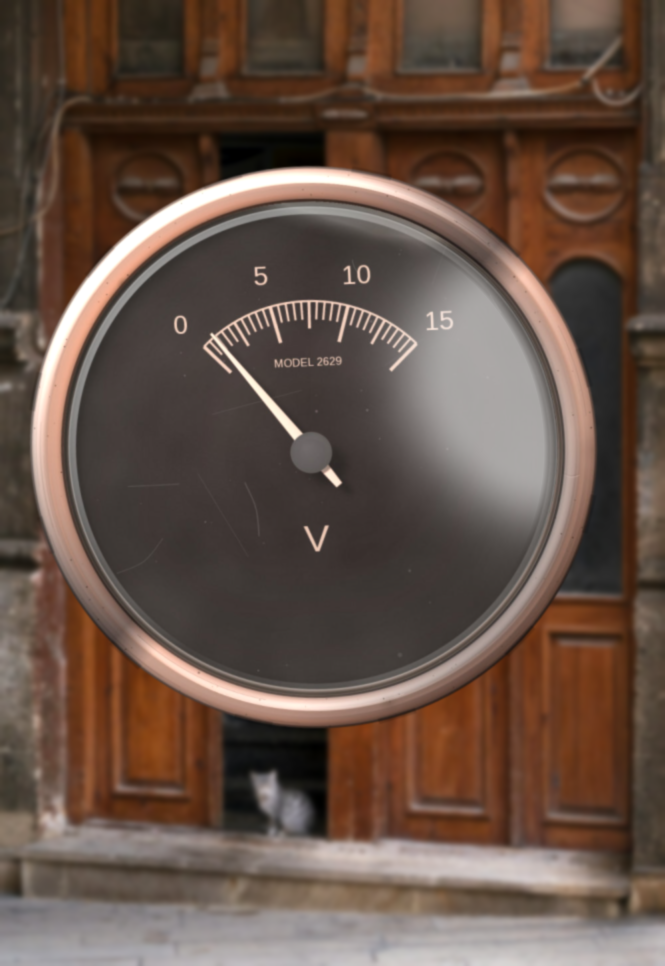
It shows 1V
